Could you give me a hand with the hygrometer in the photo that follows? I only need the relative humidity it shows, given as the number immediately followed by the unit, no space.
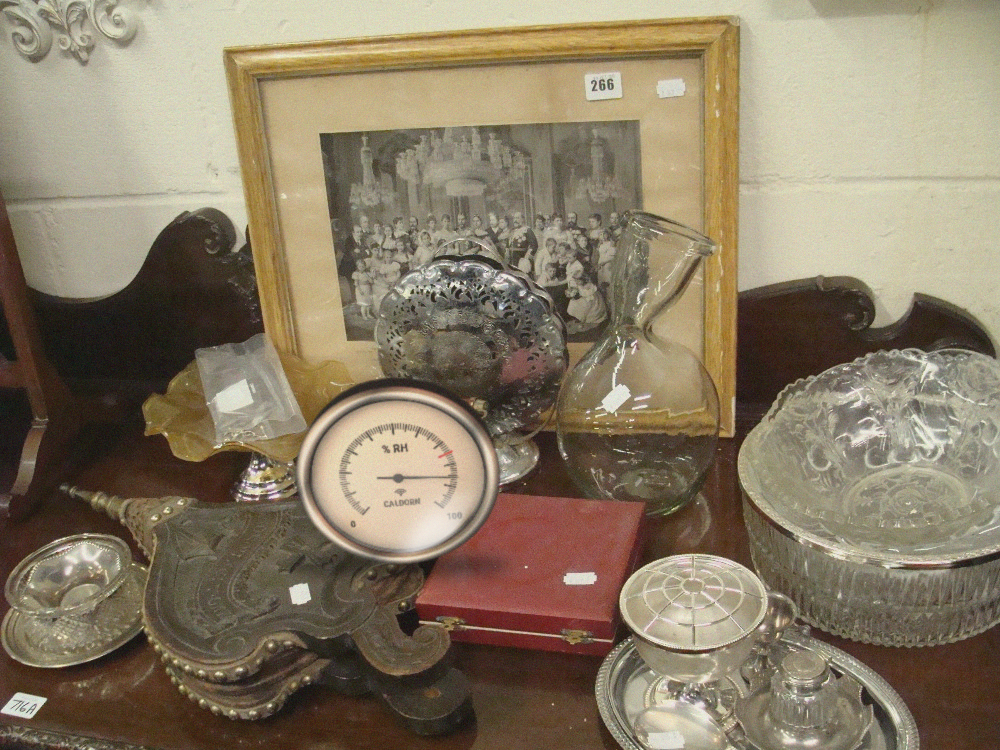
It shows 85%
